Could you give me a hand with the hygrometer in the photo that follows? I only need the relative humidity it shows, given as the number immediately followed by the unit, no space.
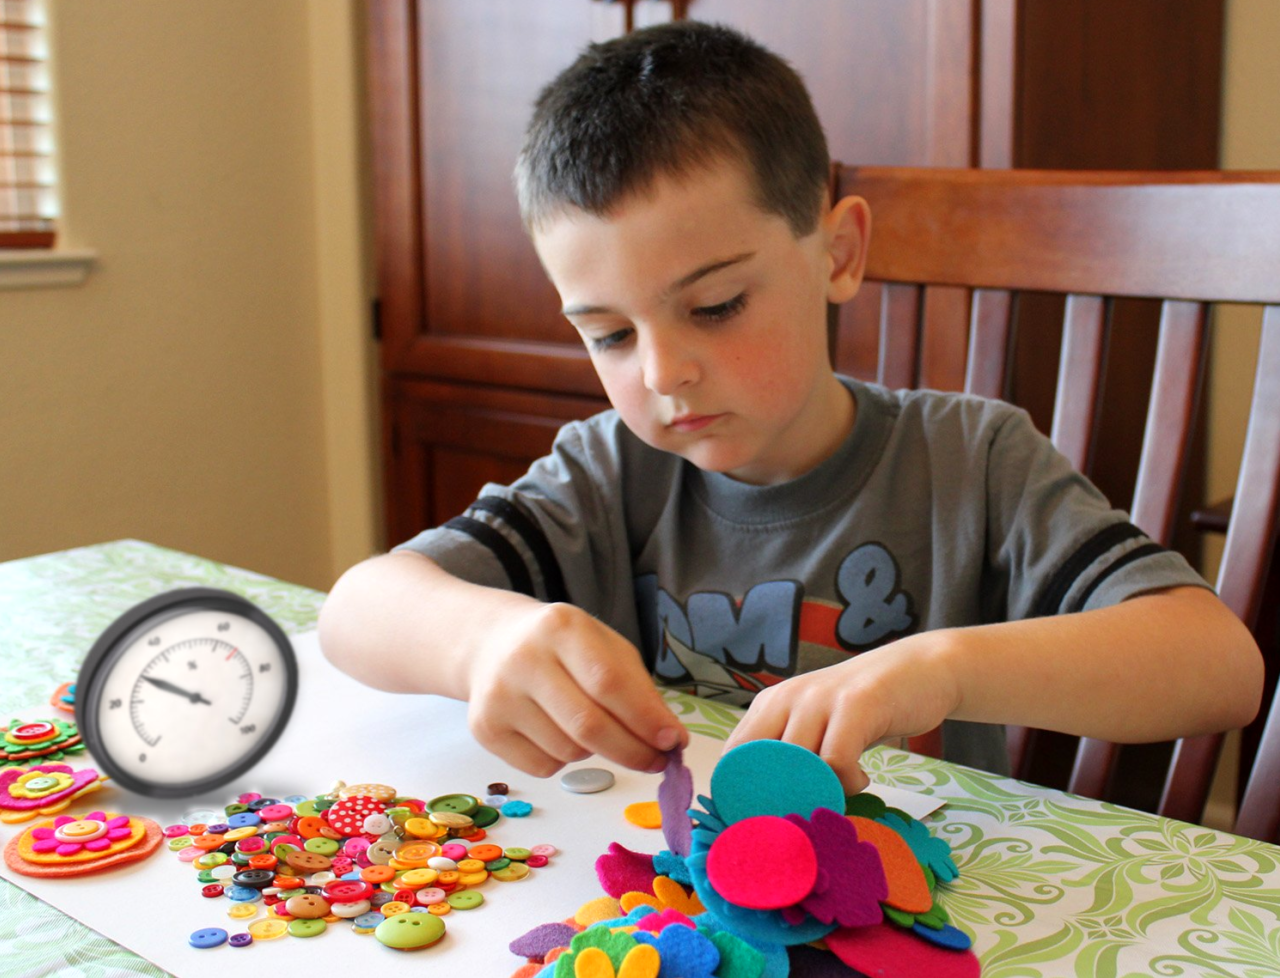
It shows 30%
